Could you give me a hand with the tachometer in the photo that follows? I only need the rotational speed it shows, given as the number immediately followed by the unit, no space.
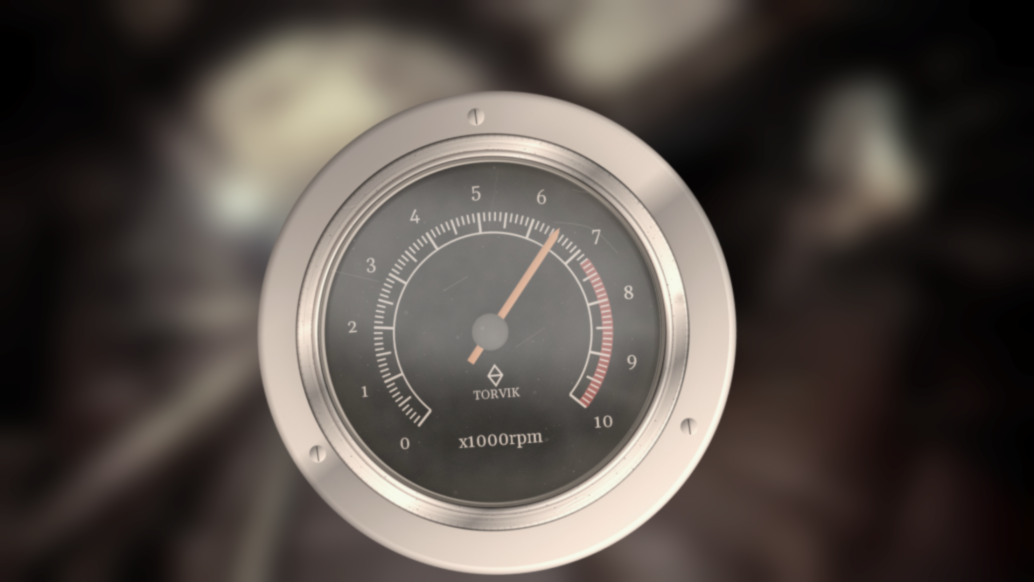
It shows 6500rpm
